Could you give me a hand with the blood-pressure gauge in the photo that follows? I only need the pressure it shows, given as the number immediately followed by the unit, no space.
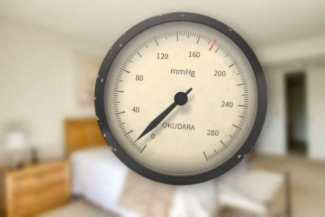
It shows 10mmHg
